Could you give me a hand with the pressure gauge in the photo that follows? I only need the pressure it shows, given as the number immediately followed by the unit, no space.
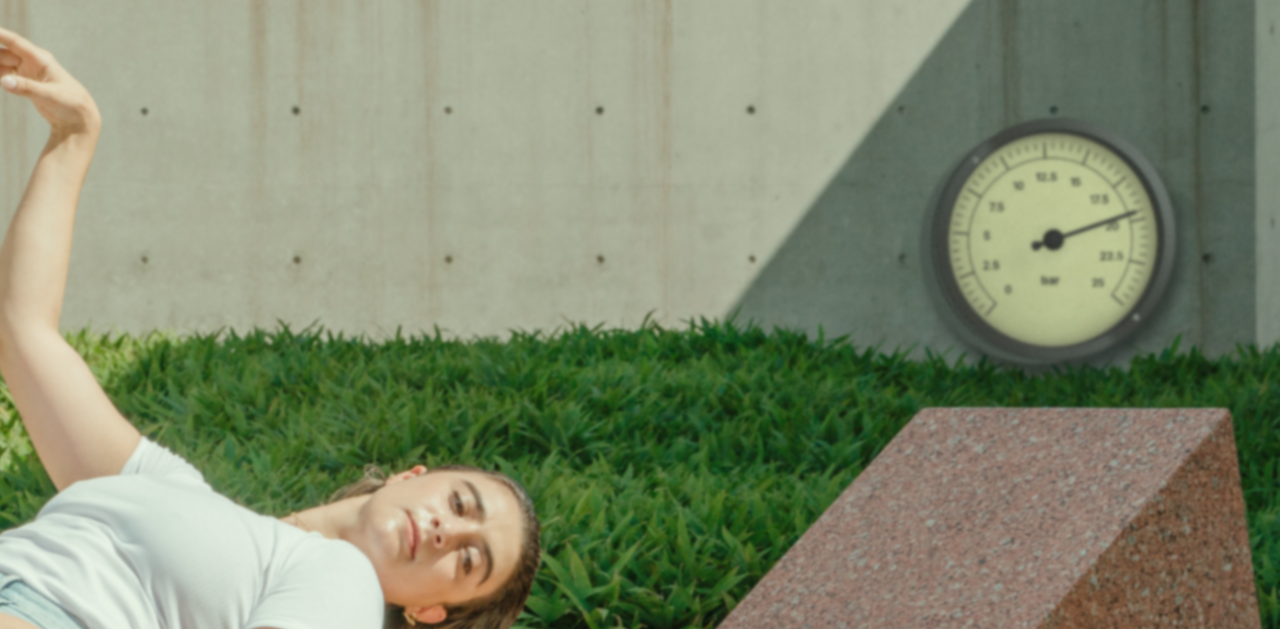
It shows 19.5bar
